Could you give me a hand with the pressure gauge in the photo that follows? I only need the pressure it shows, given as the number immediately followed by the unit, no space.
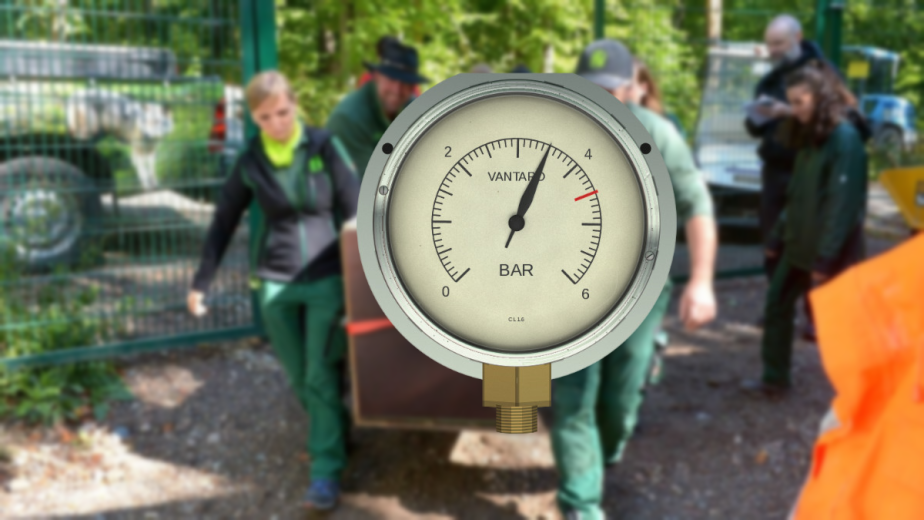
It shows 3.5bar
